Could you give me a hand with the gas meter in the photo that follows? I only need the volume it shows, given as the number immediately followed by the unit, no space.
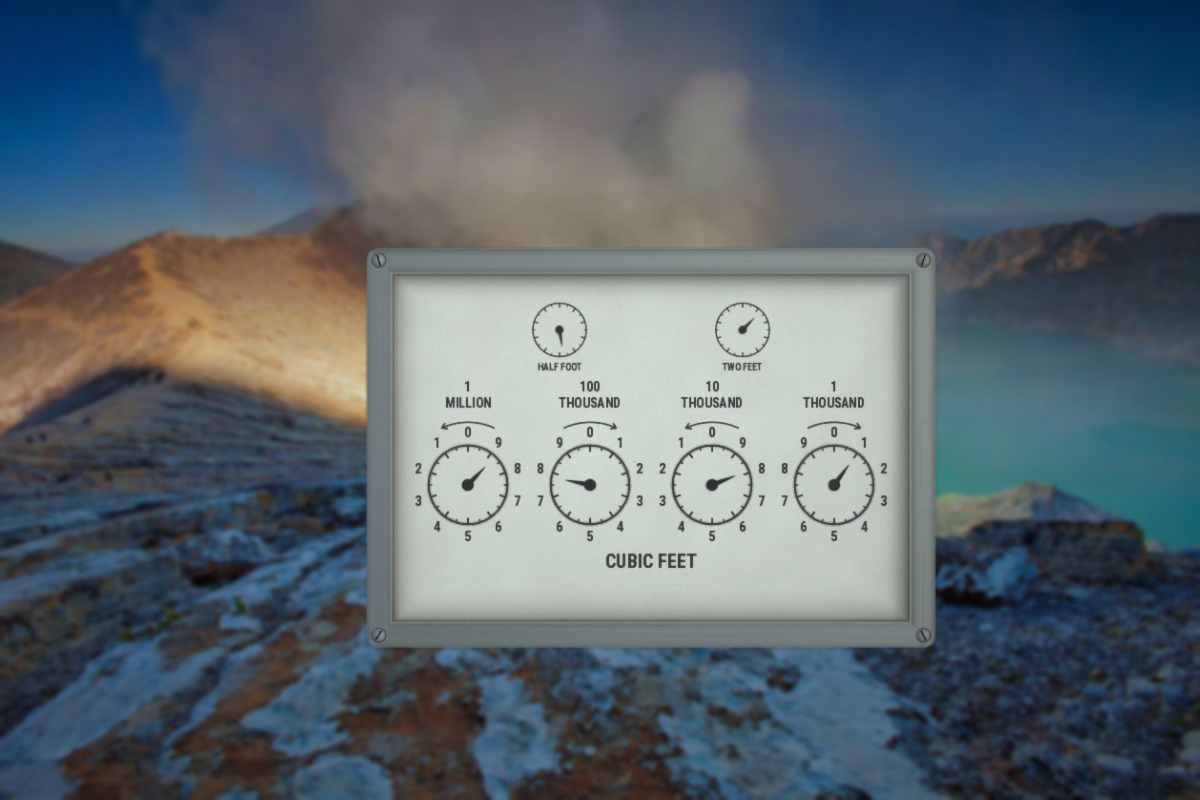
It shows 878100ft³
